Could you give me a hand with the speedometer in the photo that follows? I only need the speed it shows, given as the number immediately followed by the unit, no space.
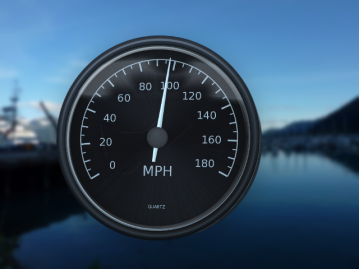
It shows 97.5mph
